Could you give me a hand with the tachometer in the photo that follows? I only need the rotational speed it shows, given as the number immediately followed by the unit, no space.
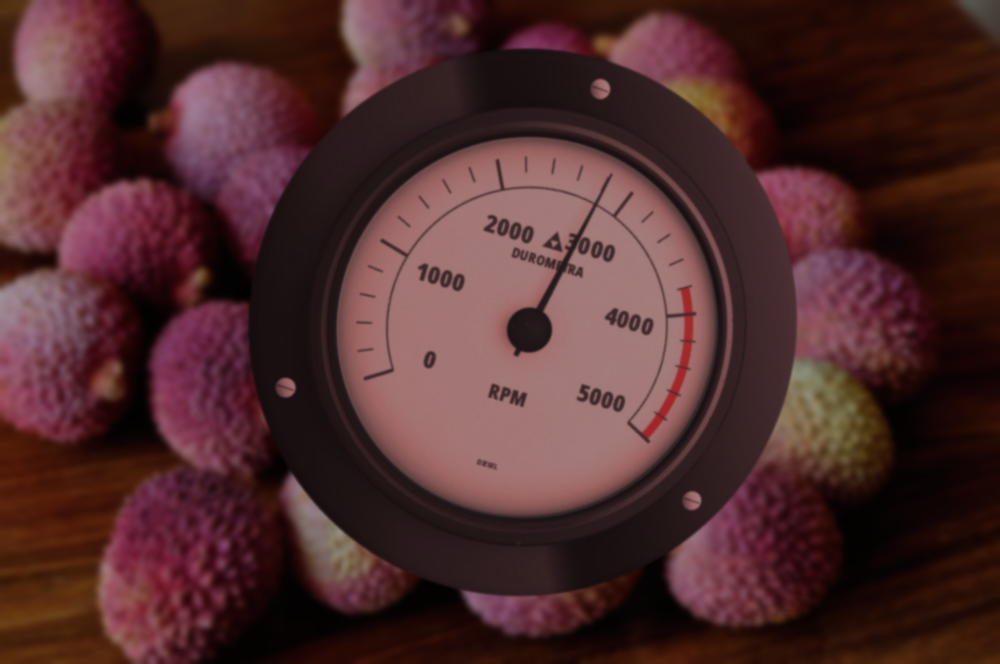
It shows 2800rpm
